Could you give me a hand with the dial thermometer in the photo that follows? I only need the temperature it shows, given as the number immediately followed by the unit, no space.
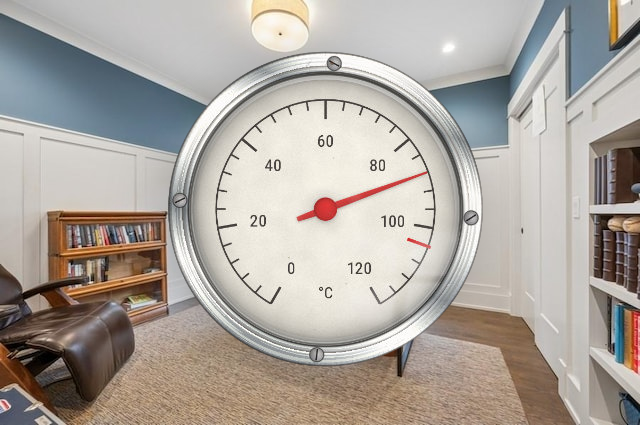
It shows 88°C
